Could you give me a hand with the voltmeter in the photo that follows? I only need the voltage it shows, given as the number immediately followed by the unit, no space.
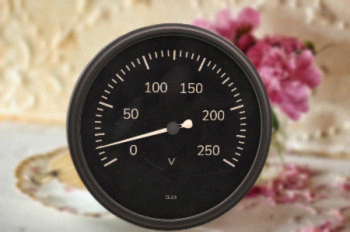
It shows 15V
